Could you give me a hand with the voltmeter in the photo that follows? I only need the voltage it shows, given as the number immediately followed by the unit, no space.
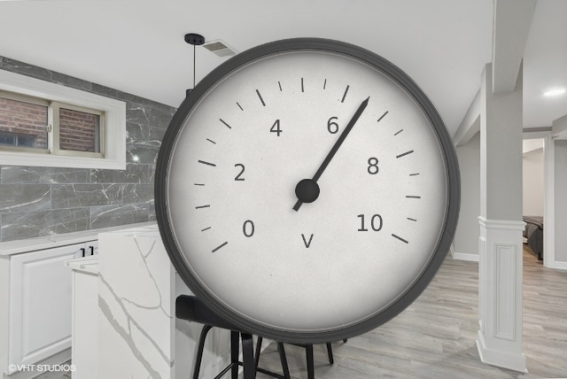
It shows 6.5V
